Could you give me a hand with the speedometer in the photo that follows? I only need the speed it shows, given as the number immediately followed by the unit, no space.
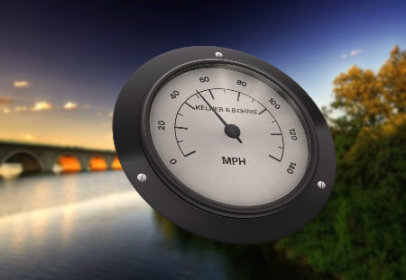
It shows 50mph
